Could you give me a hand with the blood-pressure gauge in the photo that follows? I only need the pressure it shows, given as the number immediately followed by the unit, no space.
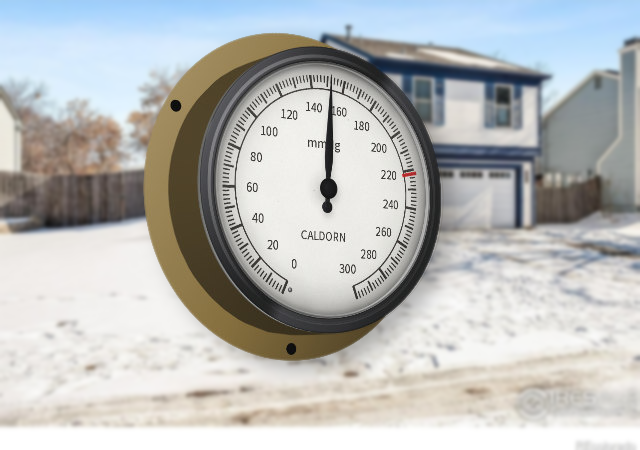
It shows 150mmHg
